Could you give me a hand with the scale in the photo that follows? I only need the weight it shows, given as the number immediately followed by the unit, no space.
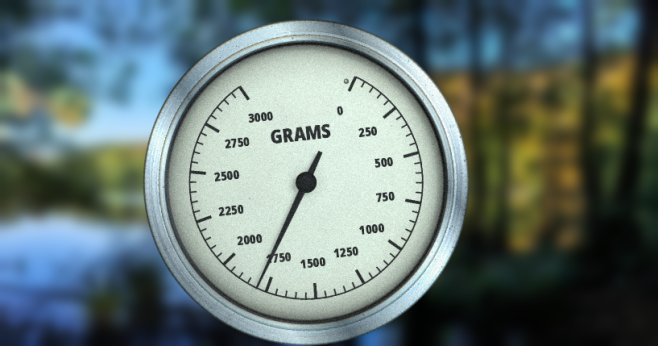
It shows 1800g
